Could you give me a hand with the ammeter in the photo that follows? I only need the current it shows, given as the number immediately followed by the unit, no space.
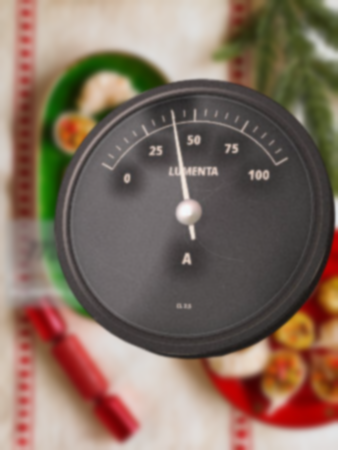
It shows 40A
